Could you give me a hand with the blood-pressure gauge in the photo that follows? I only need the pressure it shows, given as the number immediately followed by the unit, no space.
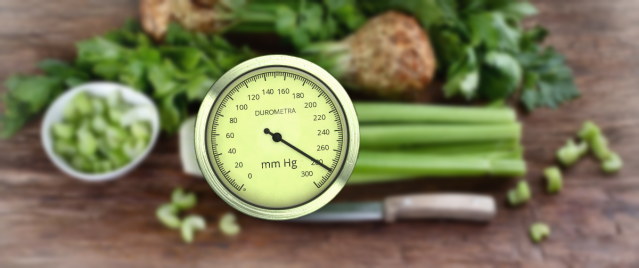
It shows 280mmHg
